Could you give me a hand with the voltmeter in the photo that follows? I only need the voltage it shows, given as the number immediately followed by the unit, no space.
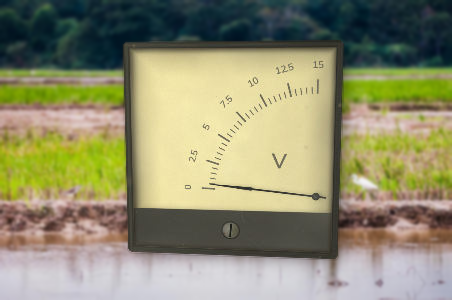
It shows 0.5V
